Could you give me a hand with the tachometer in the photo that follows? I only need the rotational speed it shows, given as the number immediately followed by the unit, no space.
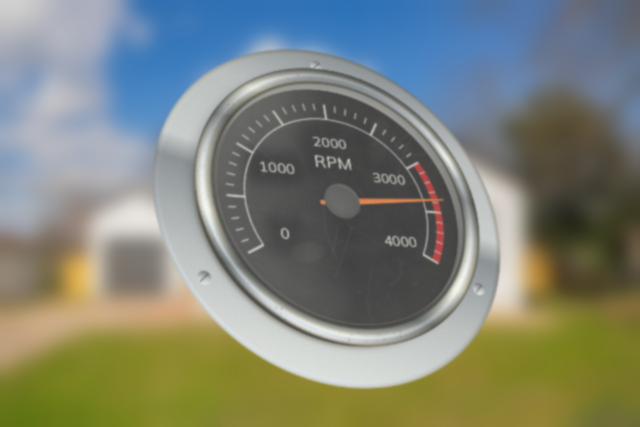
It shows 3400rpm
